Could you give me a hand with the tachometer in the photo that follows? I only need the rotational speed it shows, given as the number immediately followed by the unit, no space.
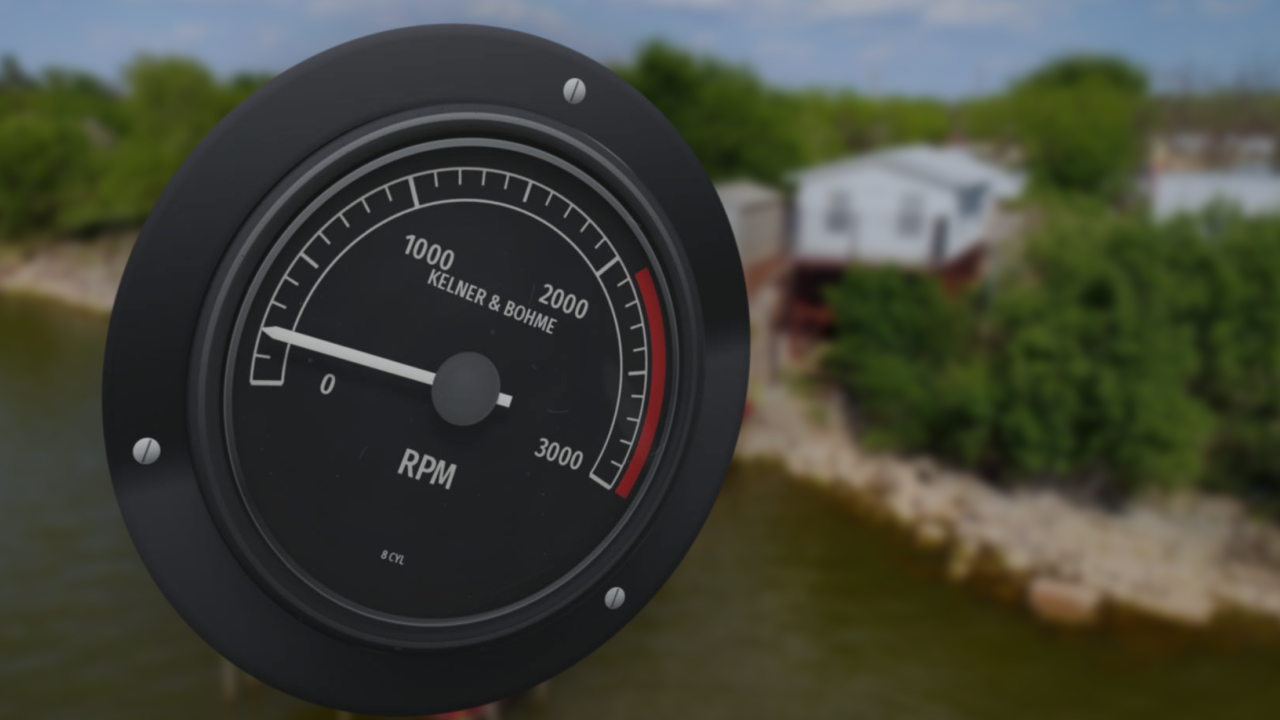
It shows 200rpm
